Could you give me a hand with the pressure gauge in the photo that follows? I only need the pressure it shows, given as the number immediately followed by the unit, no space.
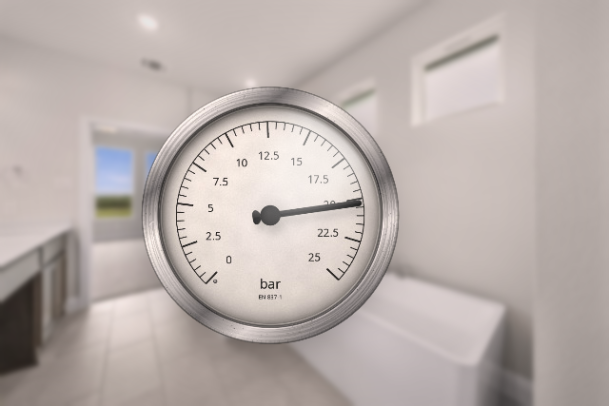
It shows 20.25bar
